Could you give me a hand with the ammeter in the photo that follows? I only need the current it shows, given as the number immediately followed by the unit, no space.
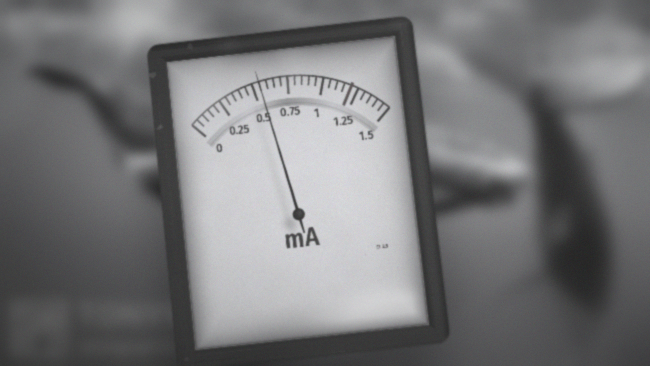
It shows 0.55mA
